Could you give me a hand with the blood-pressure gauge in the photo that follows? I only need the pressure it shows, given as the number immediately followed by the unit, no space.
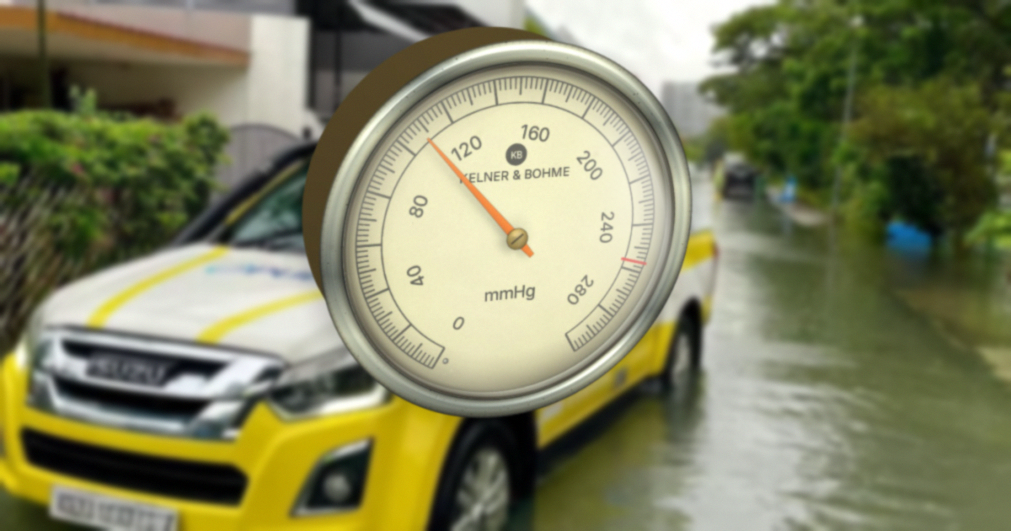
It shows 108mmHg
